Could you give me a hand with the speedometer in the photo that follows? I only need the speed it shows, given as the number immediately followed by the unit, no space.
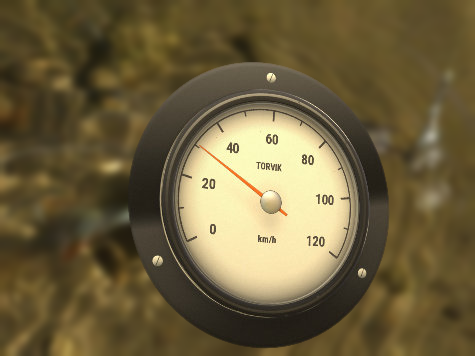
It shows 30km/h
